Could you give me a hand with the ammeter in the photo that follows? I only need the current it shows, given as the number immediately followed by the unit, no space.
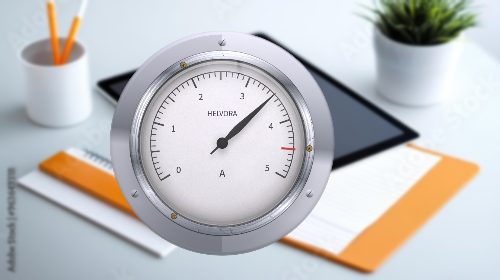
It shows 3.5A
